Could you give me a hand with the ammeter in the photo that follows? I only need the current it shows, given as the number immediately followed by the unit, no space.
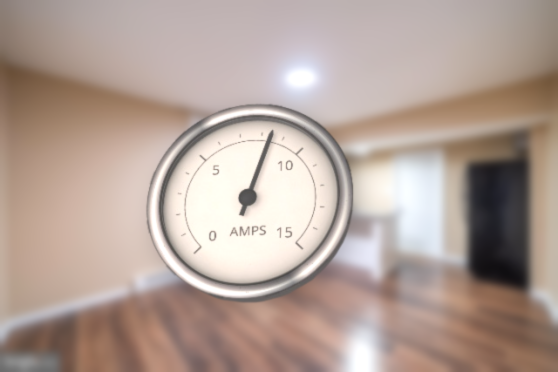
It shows 8.5A
